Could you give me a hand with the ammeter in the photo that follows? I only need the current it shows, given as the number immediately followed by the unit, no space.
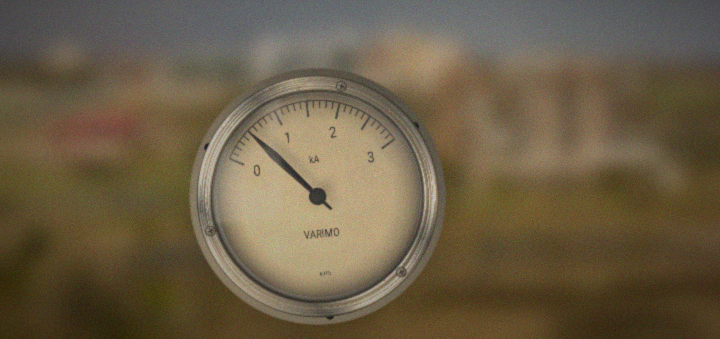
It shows 0.5kA
